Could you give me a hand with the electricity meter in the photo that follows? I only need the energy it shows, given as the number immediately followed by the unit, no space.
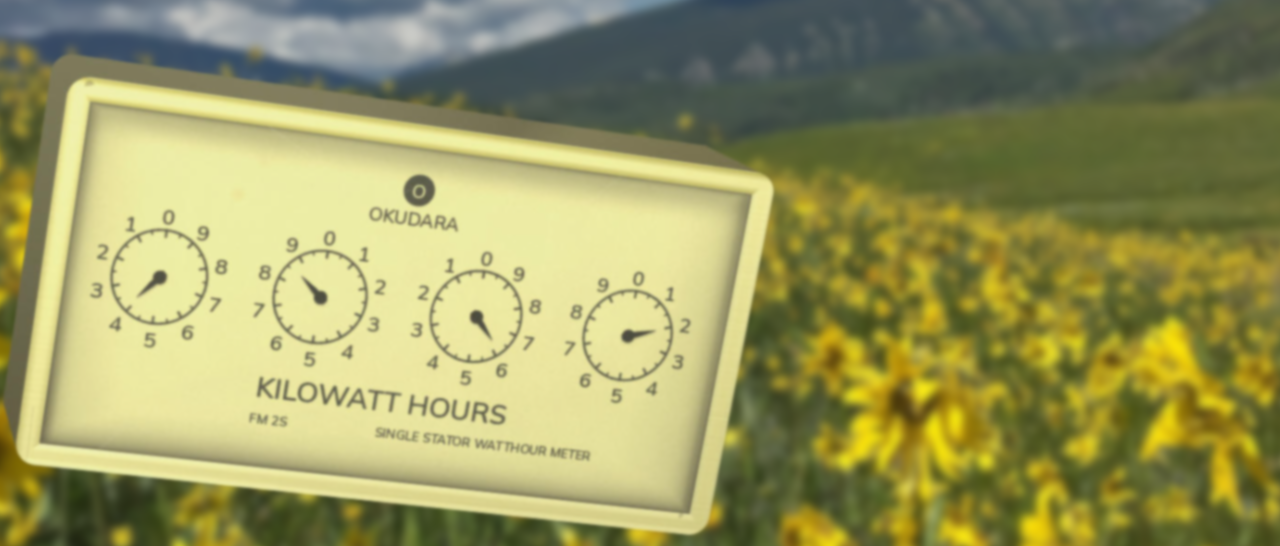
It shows 3862kWh
